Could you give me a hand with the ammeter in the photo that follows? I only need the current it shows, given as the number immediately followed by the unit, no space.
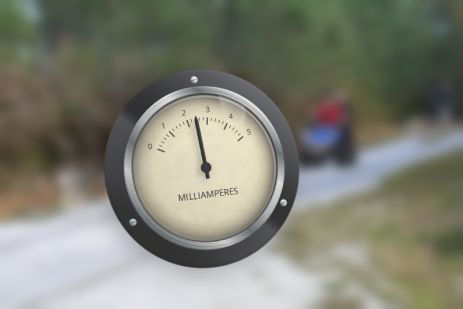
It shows 2.4mA
